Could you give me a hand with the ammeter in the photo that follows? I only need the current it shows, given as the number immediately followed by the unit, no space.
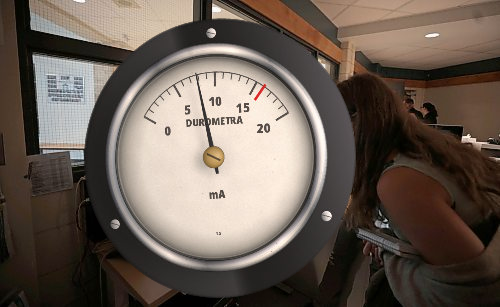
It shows 8mA
